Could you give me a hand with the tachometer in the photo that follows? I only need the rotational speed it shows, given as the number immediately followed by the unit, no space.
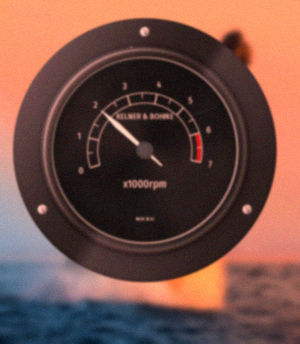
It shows 2000rpm
